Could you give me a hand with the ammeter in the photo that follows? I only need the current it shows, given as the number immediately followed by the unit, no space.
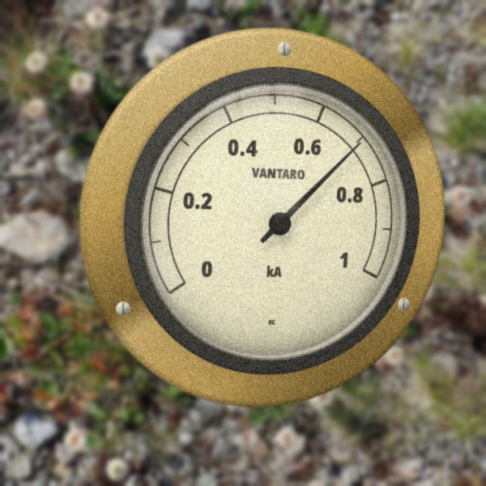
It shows 0.7kA
